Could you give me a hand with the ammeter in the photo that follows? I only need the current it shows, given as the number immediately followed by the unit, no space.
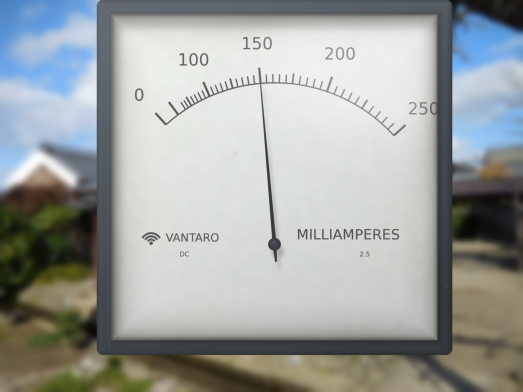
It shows 150mA
